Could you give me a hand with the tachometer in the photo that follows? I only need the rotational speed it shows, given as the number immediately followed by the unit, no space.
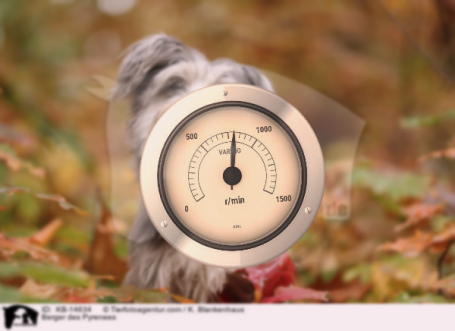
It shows 800rpm
